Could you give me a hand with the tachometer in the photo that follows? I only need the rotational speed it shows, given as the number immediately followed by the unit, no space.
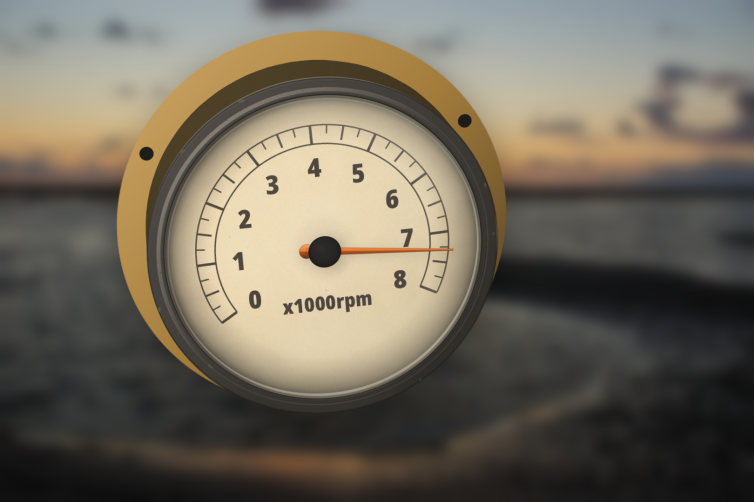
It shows 7250rpm
